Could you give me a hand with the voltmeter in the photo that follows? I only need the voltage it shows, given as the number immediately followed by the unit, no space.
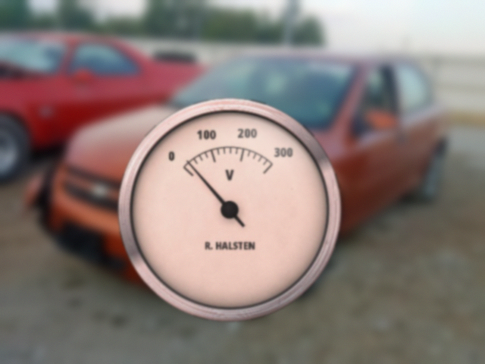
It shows 20V
